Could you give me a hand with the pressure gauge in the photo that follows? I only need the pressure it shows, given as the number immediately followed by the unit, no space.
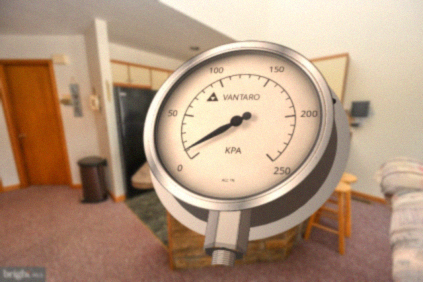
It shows 10kPa
